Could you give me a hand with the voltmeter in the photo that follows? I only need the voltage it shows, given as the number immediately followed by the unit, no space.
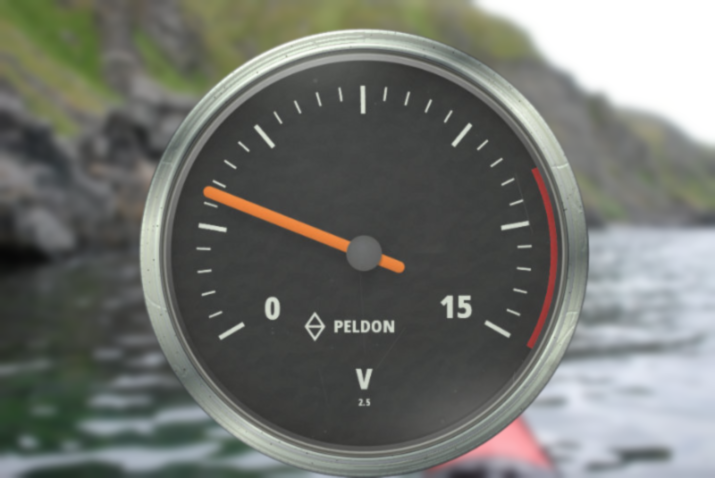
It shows 3.25V
